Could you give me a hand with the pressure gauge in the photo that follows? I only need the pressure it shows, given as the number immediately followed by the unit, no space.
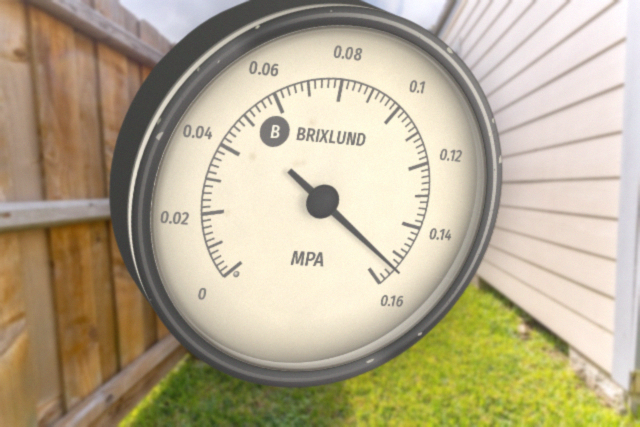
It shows 0.154MPa
